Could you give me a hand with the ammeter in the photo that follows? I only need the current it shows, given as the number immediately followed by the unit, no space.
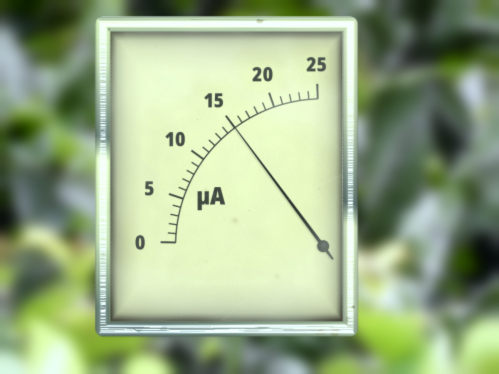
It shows 15µA
